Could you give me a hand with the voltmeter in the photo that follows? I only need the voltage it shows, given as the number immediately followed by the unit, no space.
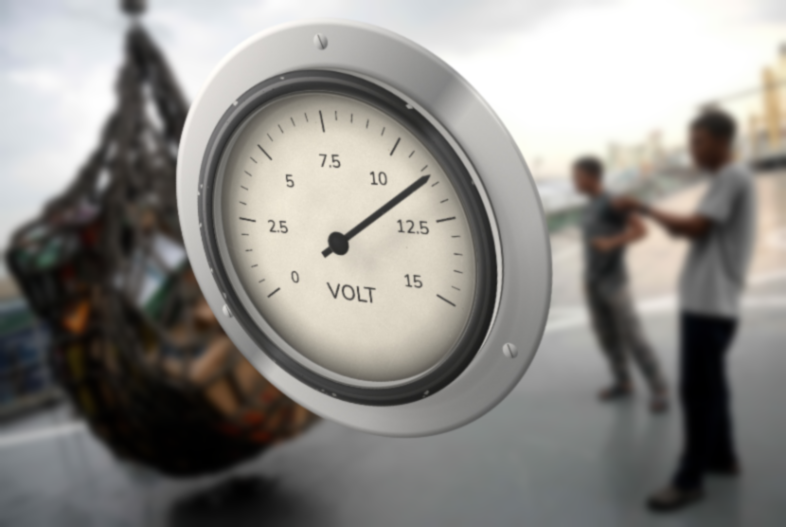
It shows 11.25V
